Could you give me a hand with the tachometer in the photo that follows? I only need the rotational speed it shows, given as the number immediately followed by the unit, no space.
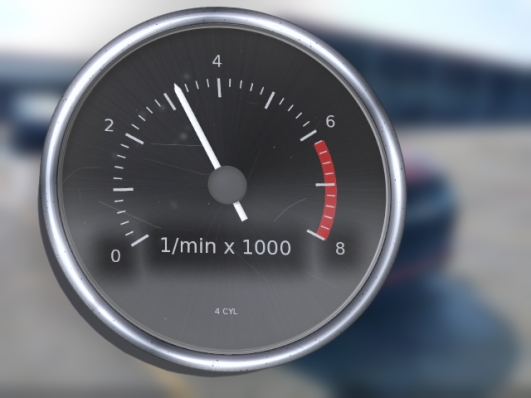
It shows 3200rpm
